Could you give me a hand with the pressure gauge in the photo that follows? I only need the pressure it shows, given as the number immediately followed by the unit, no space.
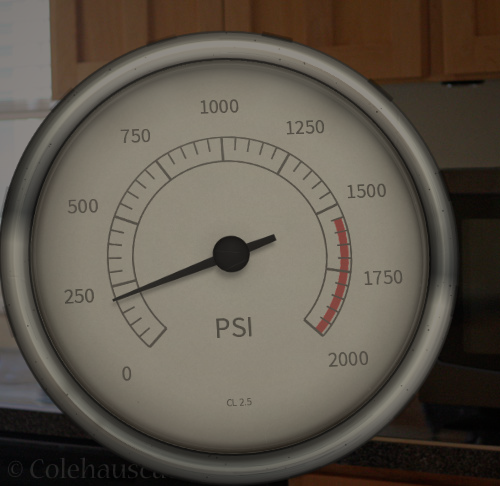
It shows 200psi
